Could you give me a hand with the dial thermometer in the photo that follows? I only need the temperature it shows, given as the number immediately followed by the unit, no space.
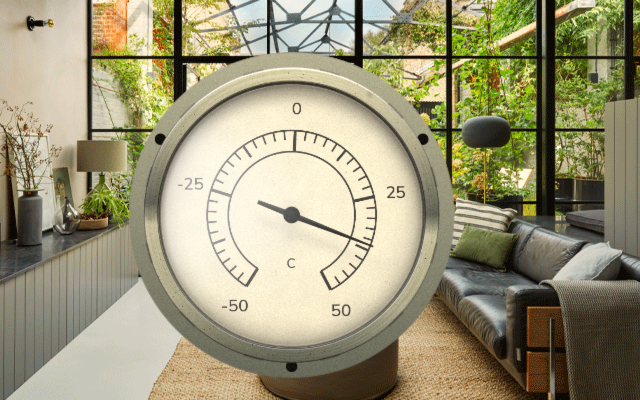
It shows 36.25°C
